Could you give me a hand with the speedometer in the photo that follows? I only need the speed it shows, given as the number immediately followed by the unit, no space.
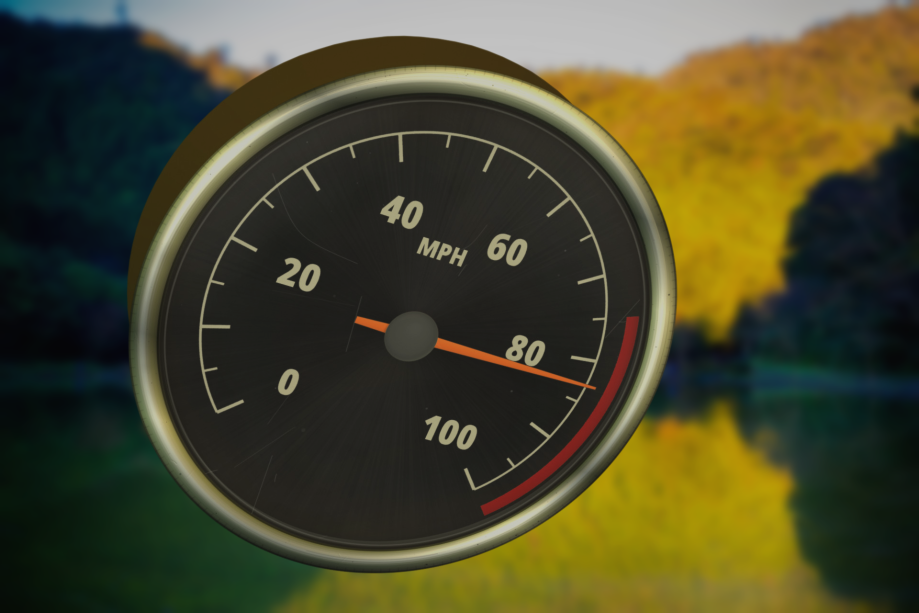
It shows 82.5mph
